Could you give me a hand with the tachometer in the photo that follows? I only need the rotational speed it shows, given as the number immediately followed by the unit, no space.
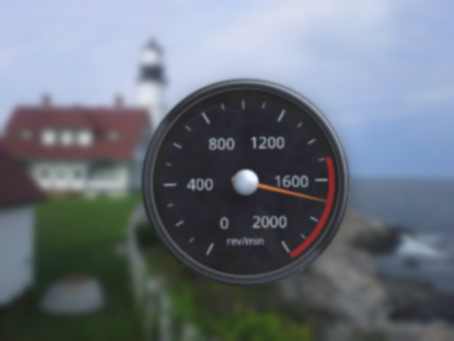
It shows 1700rpm
